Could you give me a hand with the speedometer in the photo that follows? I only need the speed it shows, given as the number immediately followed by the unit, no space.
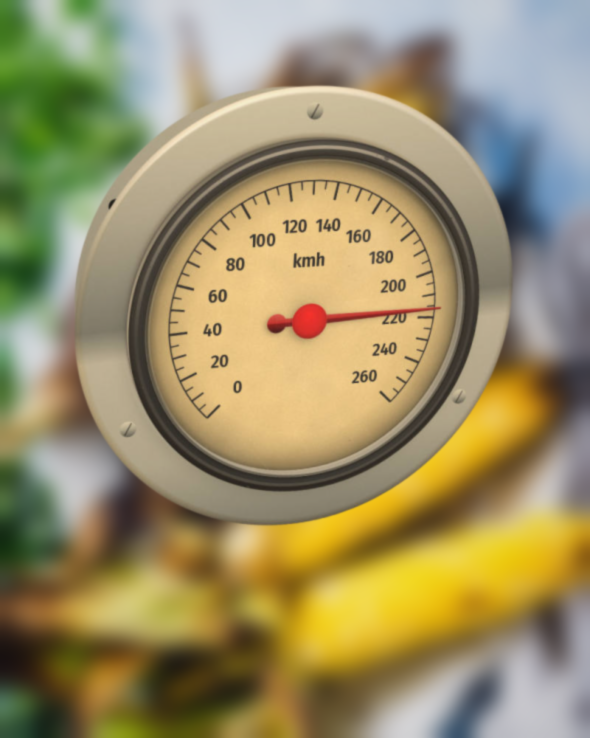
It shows 215km/h
